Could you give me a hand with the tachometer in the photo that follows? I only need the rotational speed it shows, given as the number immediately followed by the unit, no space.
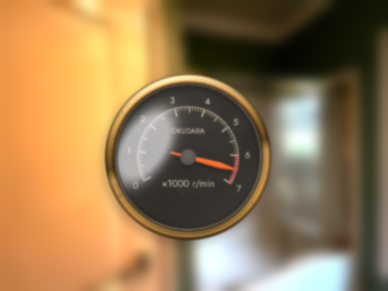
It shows 6500rpm
